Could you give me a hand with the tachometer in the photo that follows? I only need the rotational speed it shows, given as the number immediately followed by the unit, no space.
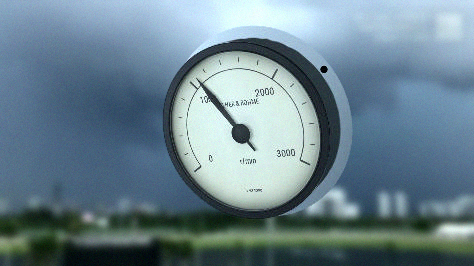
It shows 1100rpm
